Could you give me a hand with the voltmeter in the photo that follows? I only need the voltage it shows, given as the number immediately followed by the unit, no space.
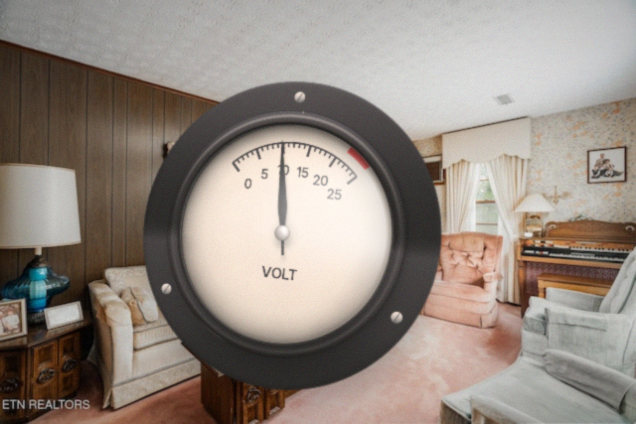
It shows 10V
